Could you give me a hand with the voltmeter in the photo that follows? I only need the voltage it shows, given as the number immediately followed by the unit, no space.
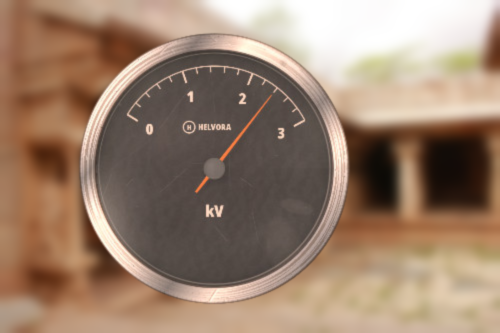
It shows 2.4kV
